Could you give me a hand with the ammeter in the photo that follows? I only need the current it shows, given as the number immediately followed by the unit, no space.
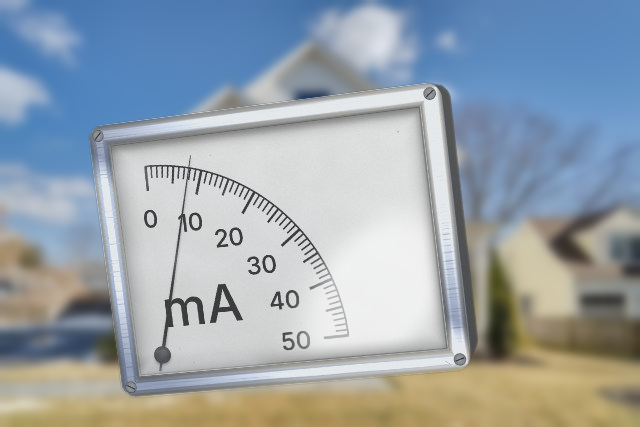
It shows 8mA
